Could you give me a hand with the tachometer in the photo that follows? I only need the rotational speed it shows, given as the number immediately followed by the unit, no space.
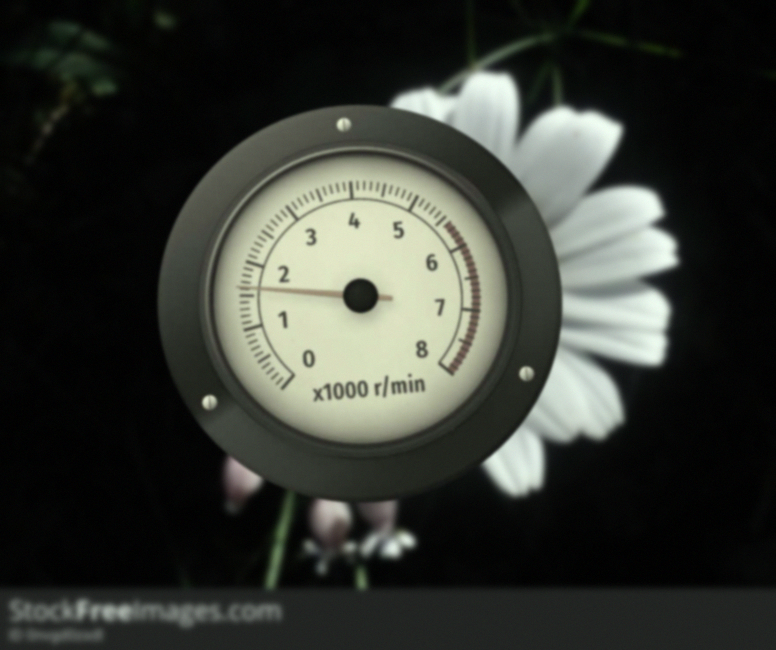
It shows 1600rpm
